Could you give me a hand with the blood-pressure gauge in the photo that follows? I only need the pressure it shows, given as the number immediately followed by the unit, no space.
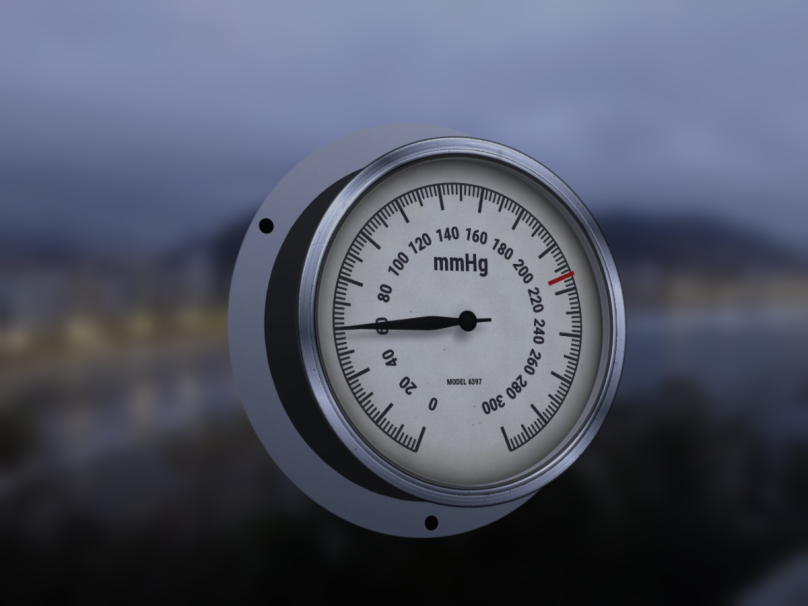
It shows 60mmHg
